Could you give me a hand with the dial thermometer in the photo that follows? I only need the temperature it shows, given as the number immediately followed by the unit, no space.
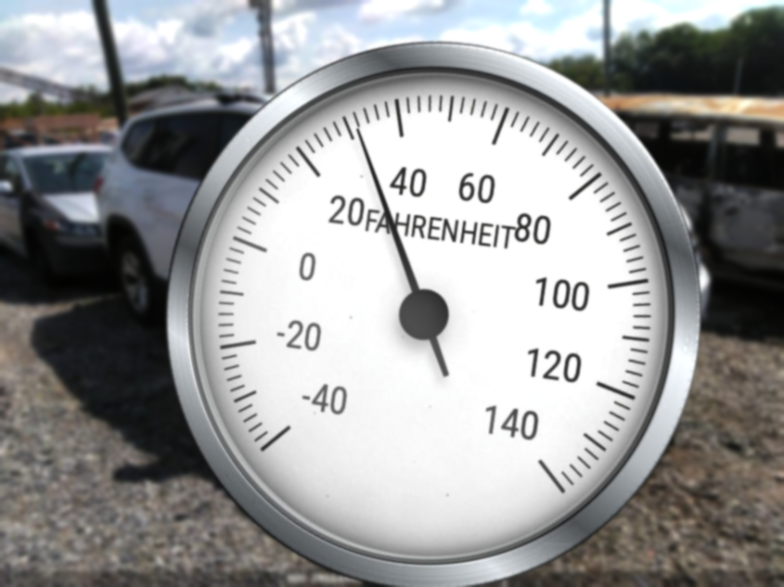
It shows 32°F
